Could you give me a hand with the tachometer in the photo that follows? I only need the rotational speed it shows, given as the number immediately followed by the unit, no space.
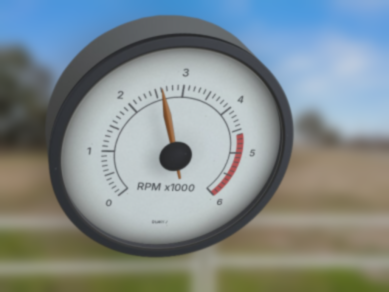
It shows 2600rpm
